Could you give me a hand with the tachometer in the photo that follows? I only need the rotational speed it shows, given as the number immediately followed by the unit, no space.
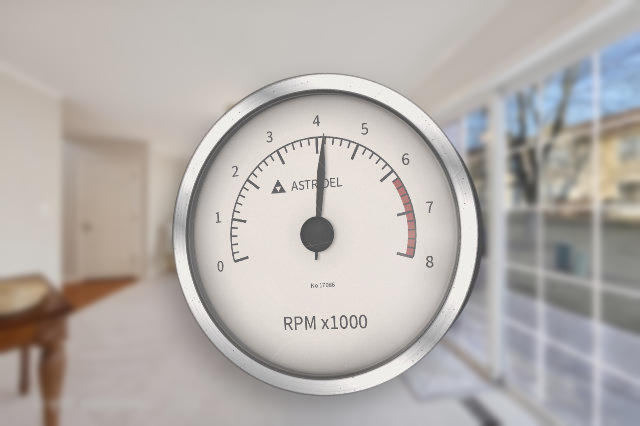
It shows 4200rpm
